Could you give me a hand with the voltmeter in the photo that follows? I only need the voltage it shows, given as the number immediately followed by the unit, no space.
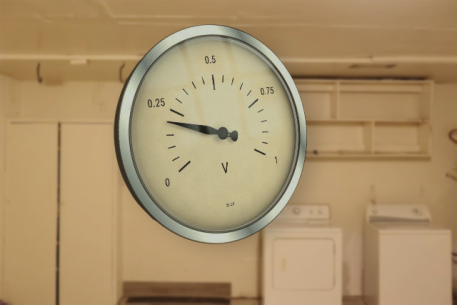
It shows 0.2V
